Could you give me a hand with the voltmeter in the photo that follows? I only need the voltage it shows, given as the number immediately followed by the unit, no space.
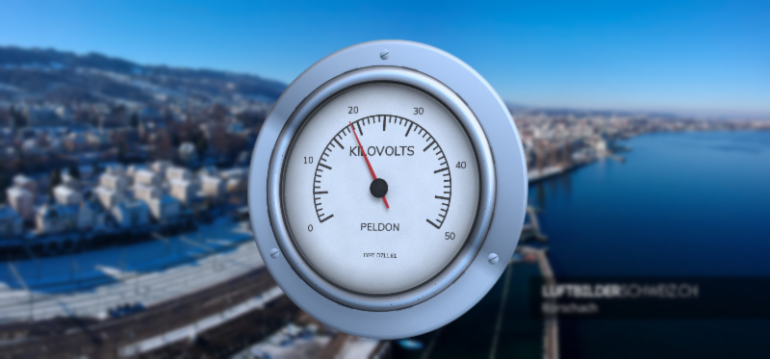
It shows 19kV
